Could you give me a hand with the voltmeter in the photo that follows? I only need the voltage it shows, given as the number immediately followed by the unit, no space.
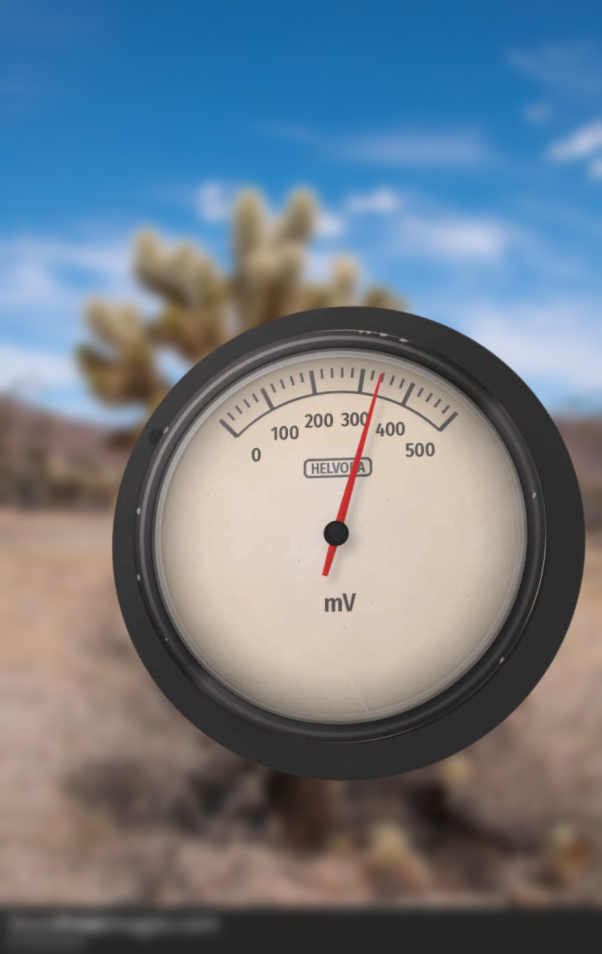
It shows 340mV
